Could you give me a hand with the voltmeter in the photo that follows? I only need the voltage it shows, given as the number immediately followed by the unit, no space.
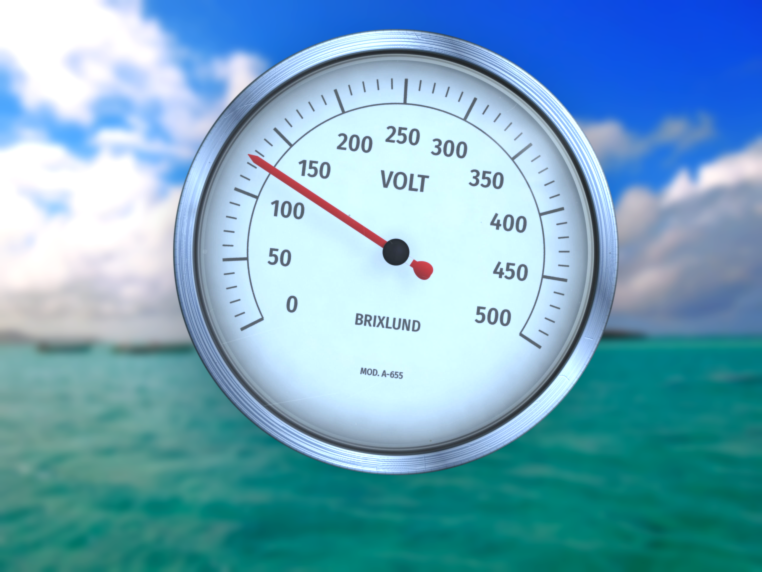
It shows 125V
